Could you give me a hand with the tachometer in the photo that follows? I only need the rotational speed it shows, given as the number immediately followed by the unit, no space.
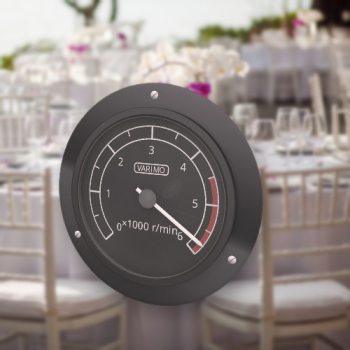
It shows 5750rpm
